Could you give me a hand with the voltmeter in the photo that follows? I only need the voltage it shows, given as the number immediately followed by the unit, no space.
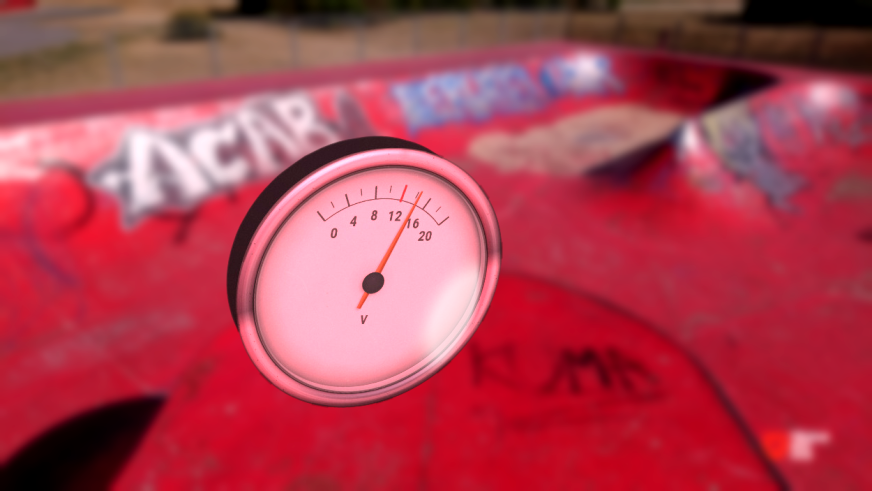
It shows 14V
